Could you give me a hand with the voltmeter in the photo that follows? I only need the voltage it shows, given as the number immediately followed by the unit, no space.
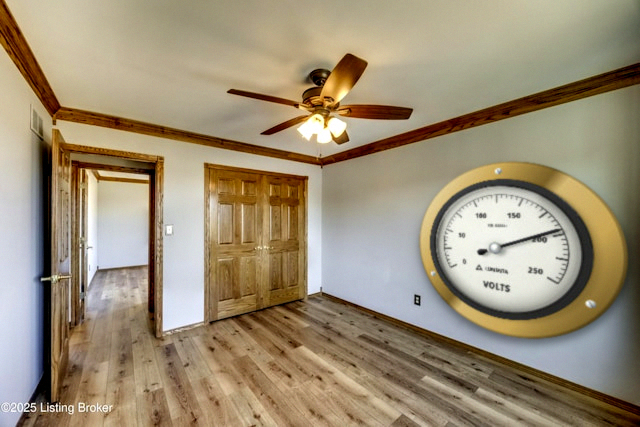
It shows 195V
